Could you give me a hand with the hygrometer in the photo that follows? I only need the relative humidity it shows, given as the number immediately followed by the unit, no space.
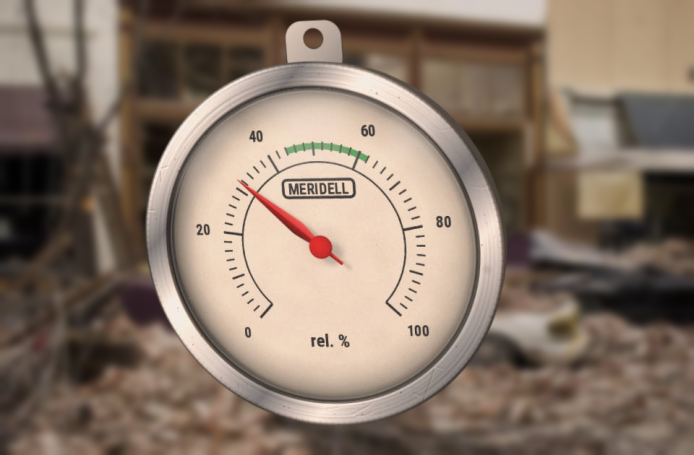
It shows 32%
